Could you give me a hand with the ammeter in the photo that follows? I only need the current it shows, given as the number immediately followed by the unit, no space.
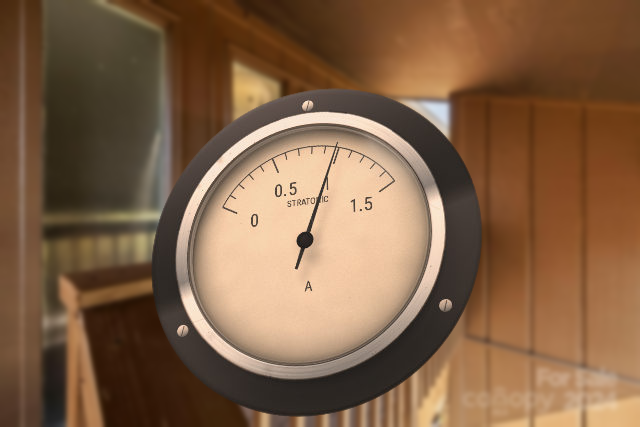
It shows 1A
